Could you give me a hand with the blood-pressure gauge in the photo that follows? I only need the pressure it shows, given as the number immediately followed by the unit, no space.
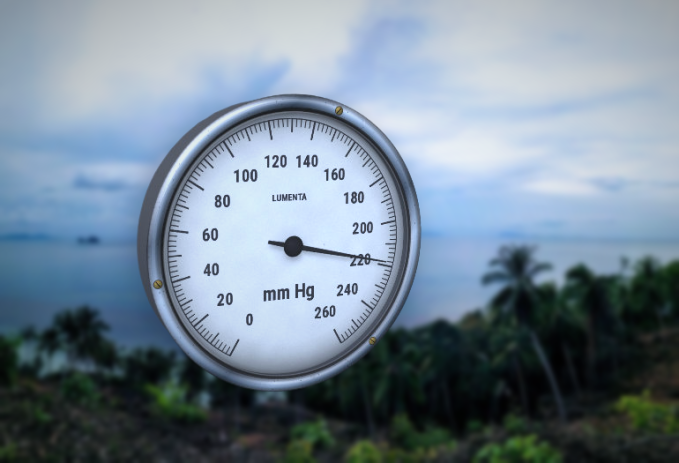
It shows 218mmHg
